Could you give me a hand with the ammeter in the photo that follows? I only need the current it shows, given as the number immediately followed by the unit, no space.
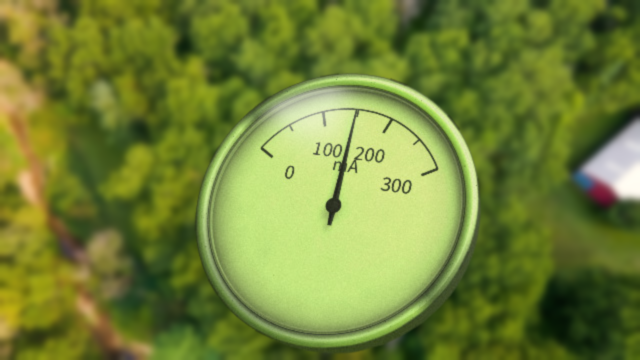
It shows 150mA
